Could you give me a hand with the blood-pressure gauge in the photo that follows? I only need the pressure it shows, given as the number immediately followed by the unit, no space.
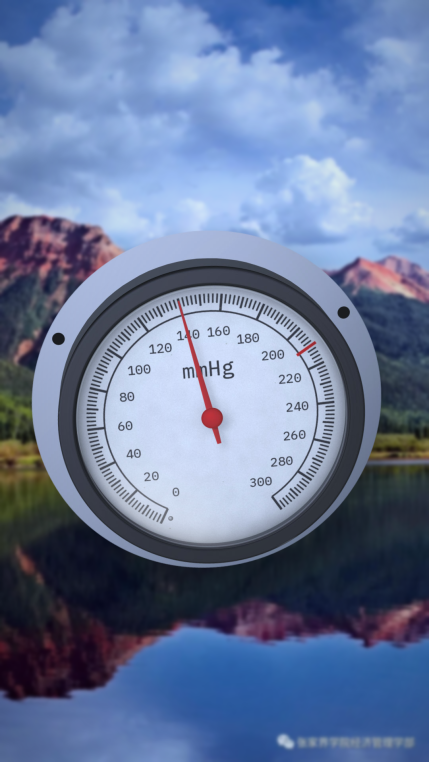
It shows 140mmHg
